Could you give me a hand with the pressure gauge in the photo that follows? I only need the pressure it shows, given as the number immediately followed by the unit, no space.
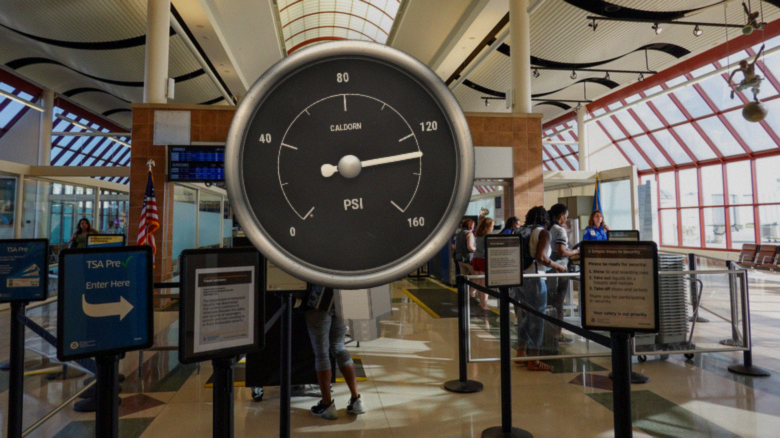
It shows 130psi
